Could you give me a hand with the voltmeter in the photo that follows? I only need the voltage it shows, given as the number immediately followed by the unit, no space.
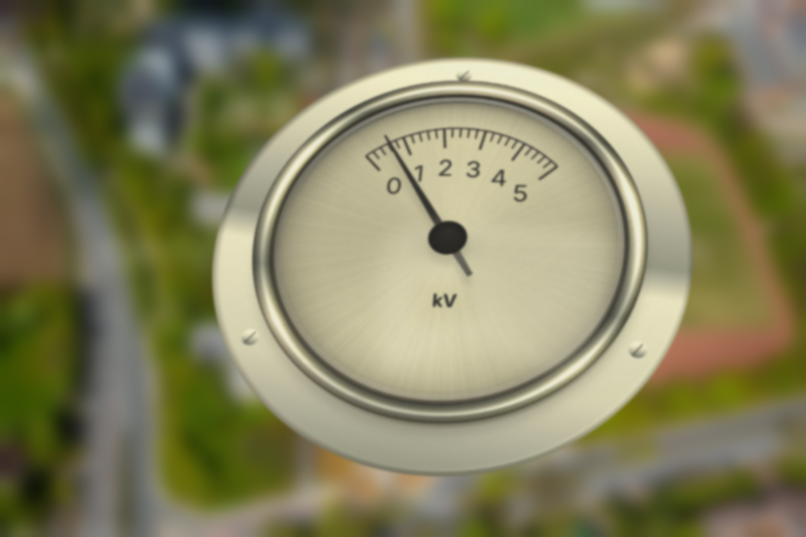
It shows 0.6kV
